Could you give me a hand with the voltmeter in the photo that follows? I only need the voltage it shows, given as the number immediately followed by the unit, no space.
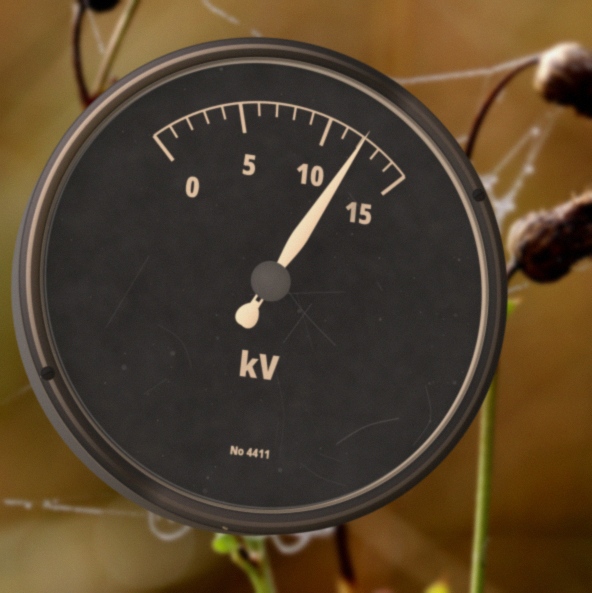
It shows 12kV
